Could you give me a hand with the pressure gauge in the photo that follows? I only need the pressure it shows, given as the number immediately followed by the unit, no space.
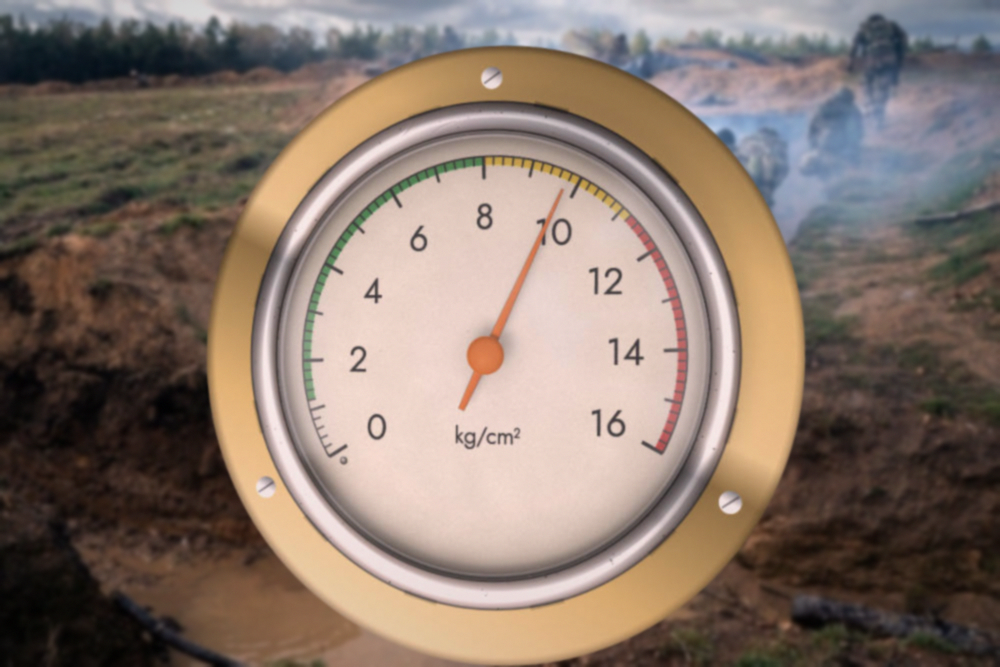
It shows 9.8kg/cm²
